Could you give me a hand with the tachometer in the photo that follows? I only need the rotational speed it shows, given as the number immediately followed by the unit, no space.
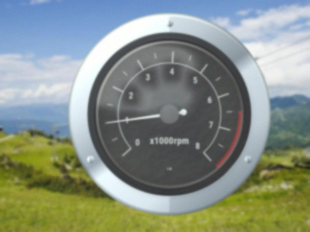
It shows 1000rpm
